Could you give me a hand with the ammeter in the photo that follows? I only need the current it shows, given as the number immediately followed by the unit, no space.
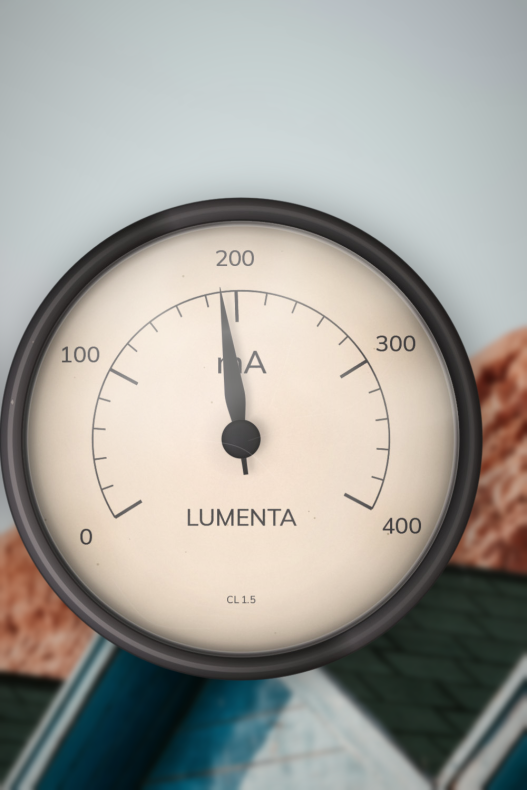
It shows 190mA
